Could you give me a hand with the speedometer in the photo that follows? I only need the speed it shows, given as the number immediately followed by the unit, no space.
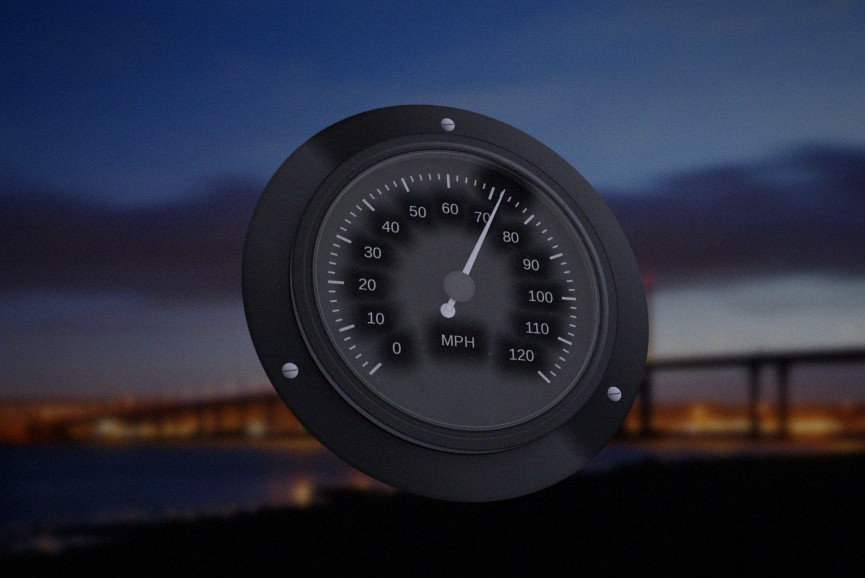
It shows 72mph
